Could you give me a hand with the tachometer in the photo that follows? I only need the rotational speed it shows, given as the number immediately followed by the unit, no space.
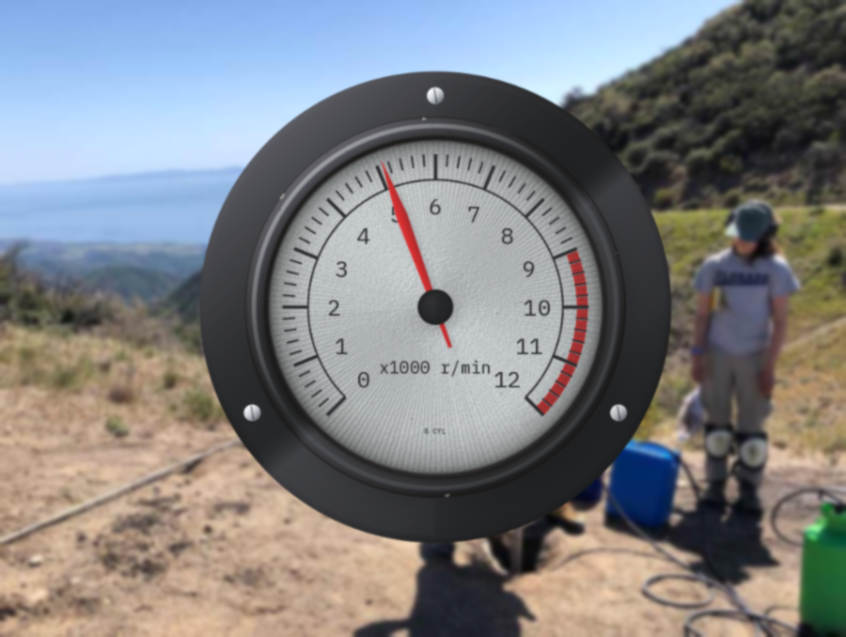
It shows 5100rpm
